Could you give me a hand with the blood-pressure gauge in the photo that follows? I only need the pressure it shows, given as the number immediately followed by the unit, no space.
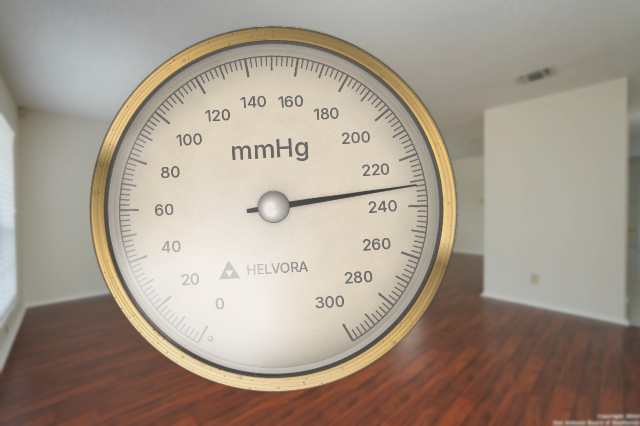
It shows 232mmHg
